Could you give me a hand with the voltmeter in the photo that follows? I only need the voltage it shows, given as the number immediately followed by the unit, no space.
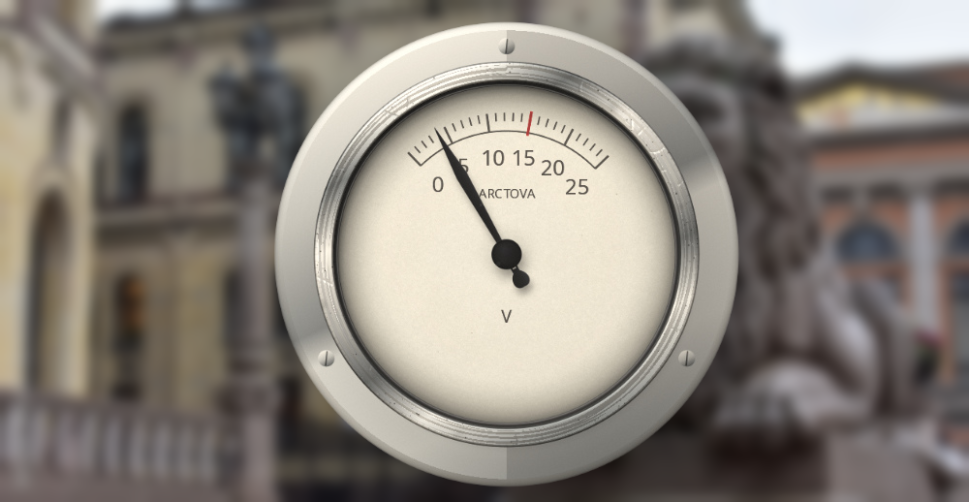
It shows 4V
